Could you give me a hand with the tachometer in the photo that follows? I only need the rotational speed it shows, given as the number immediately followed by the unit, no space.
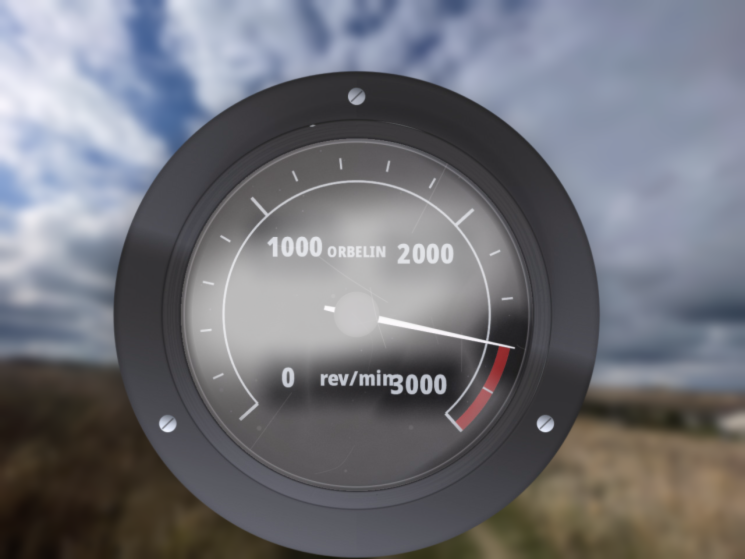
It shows 2600rpm
